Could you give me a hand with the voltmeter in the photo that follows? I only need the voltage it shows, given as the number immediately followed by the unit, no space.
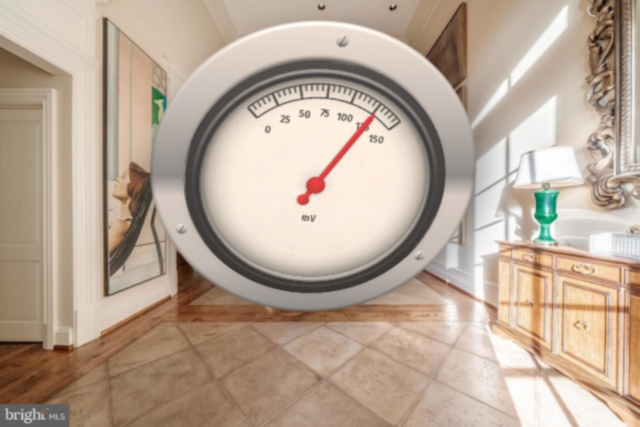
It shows 125mV
